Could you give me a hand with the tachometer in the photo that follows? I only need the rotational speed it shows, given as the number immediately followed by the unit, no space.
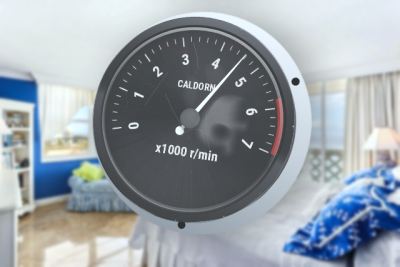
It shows 4600rpm
